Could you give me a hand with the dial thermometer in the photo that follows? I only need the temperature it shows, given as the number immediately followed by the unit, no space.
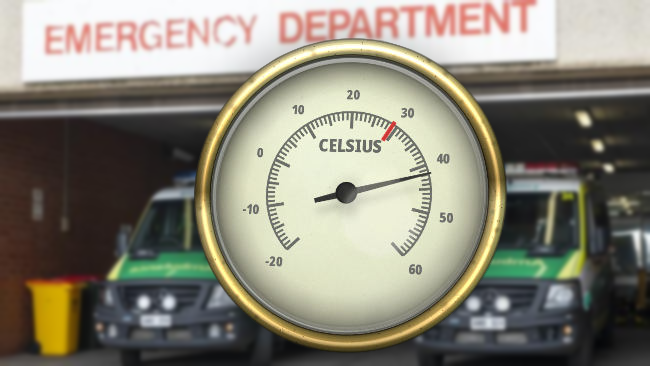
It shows 42°C
